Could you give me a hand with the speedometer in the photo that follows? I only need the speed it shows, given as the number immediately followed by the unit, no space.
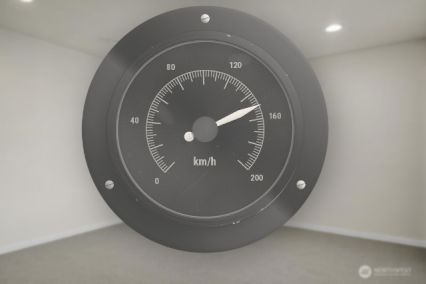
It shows 150km/h
